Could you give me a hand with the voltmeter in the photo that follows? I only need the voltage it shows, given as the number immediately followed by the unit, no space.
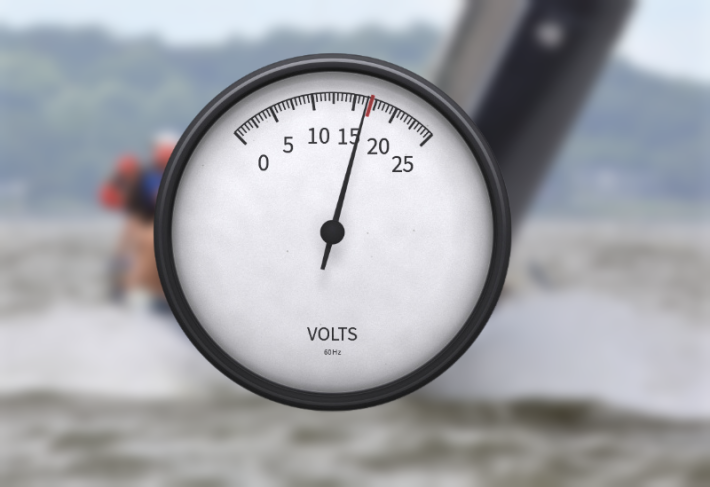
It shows 16.5V
